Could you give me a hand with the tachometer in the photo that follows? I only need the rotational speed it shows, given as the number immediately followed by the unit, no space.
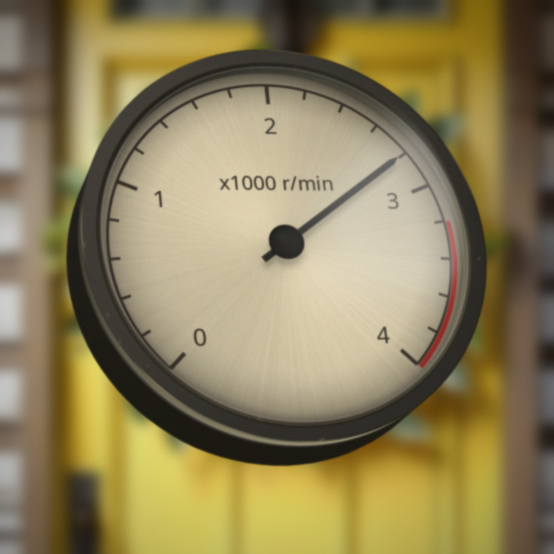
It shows 2800rpm
